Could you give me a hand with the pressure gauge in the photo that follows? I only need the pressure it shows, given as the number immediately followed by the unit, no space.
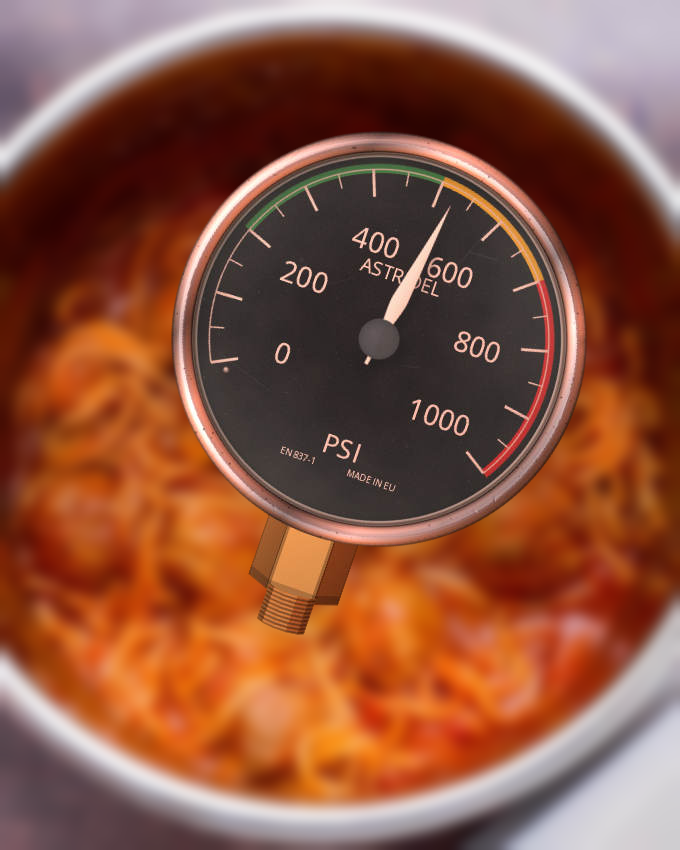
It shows 525psi
